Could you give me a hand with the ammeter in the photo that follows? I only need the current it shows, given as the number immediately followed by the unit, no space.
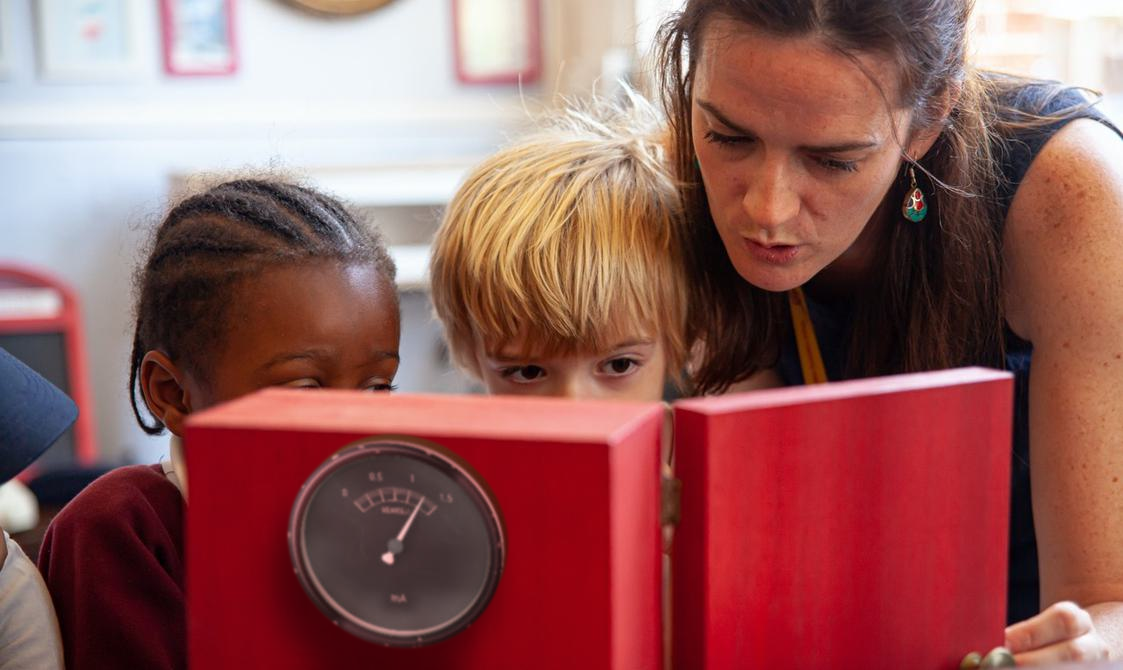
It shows 1.25mA
